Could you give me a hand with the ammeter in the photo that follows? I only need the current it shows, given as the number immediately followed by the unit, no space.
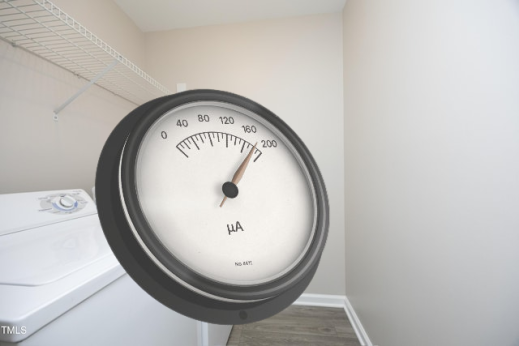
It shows 180µA
